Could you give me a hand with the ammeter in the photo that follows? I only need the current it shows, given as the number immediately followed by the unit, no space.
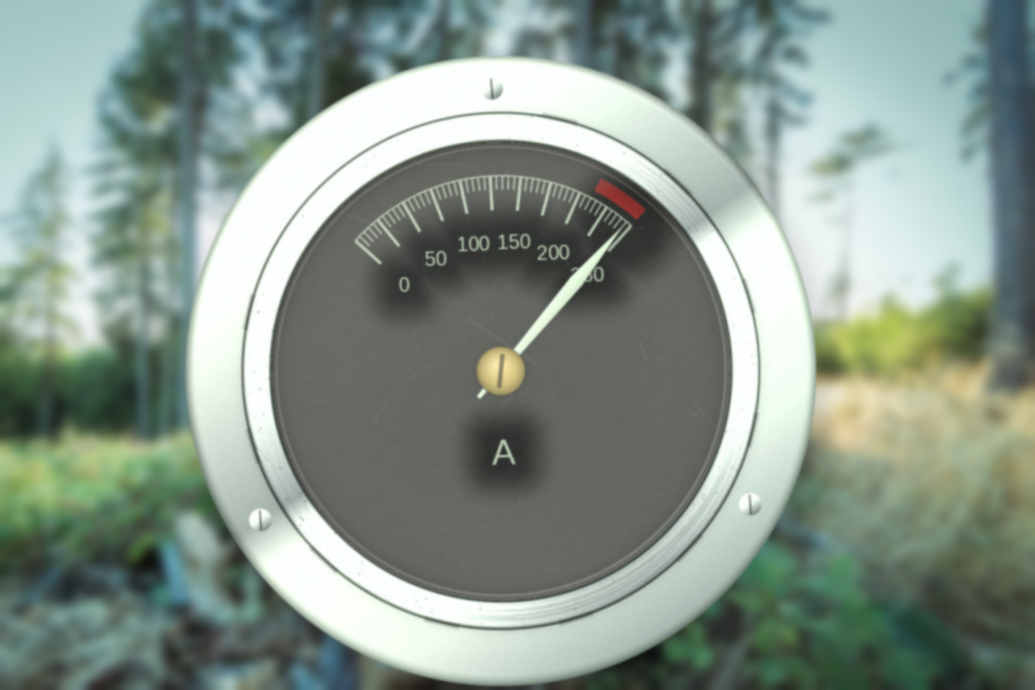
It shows 245A
